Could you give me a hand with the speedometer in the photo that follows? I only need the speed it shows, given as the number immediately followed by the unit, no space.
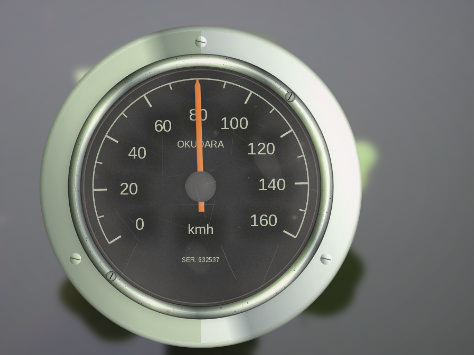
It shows 80km/h
